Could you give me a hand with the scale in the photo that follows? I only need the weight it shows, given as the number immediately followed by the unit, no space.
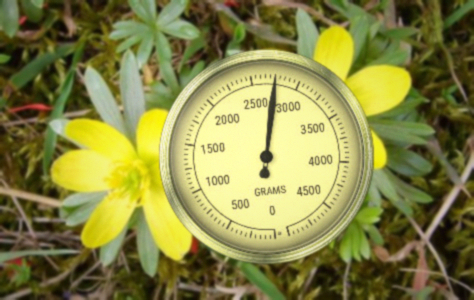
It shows 2750g
